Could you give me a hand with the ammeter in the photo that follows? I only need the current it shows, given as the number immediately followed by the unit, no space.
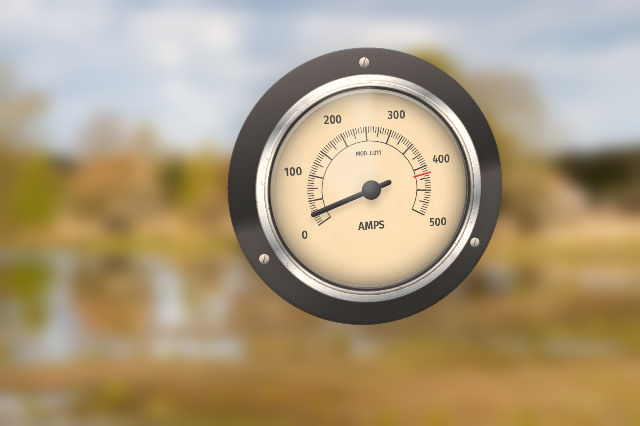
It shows 25A
